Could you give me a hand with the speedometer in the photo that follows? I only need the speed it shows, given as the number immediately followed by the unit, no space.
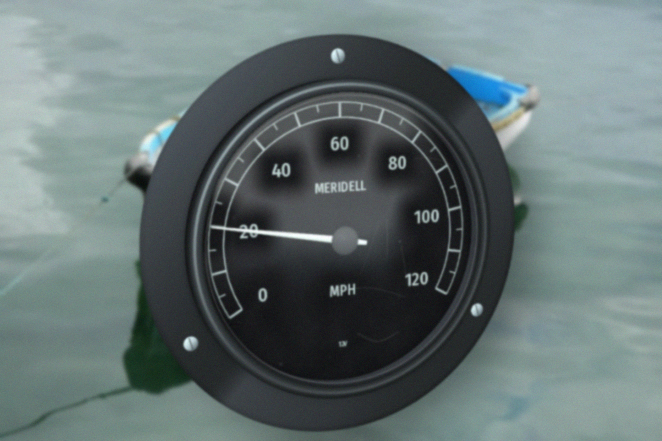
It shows 20mph
